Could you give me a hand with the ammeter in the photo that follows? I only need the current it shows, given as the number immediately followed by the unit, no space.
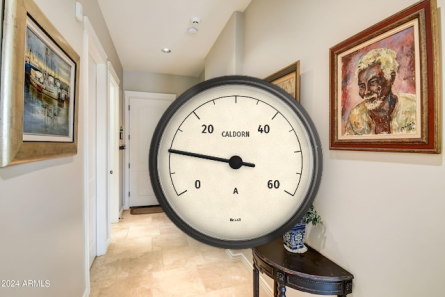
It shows 10A
